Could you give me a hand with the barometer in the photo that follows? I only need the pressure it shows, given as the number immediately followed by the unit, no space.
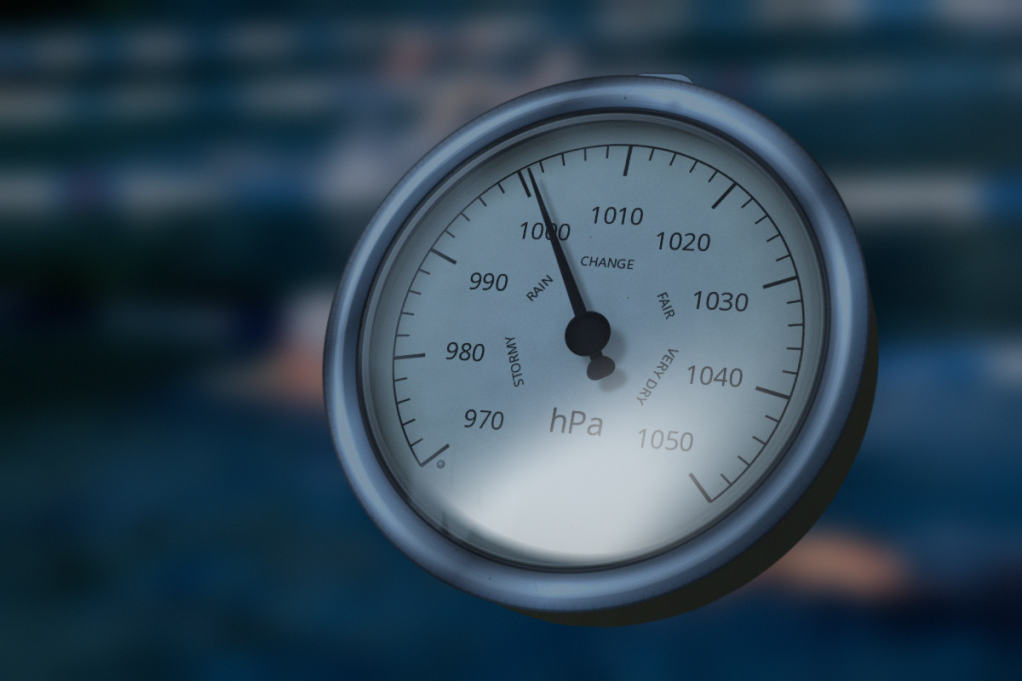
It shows 1001hPa
